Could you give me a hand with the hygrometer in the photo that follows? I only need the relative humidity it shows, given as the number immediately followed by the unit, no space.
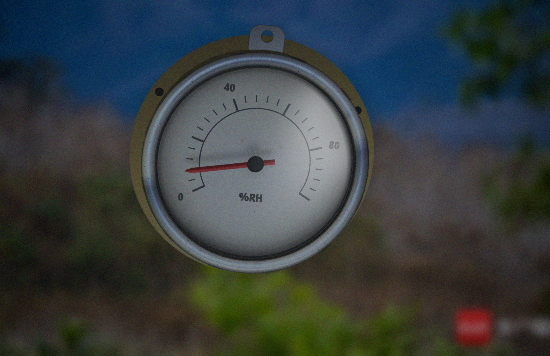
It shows 8%
